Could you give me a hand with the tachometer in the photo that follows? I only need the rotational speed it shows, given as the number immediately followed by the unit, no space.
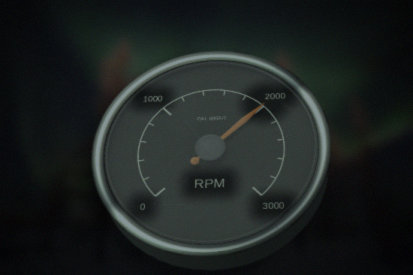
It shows 2000rpm
